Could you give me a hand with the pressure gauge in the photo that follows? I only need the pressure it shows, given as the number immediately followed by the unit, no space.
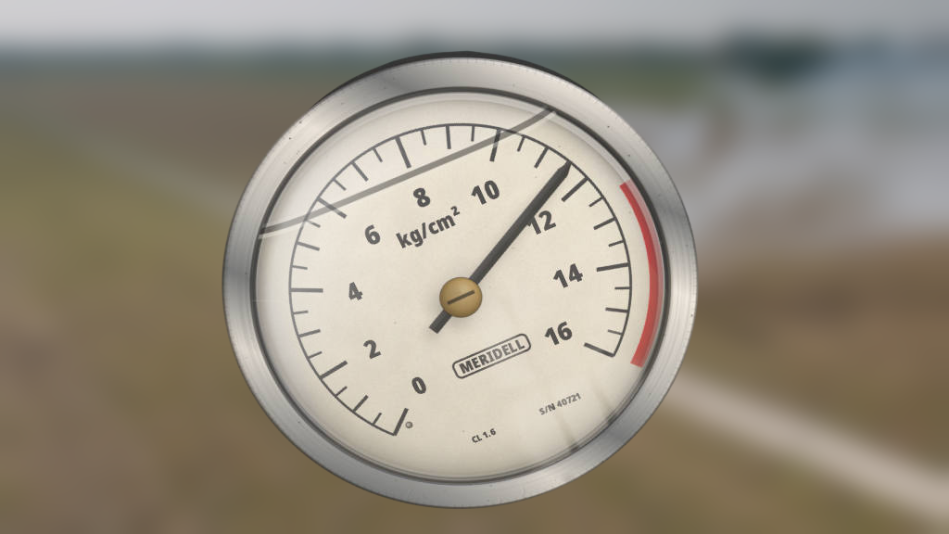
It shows 11.5kg/cm²
